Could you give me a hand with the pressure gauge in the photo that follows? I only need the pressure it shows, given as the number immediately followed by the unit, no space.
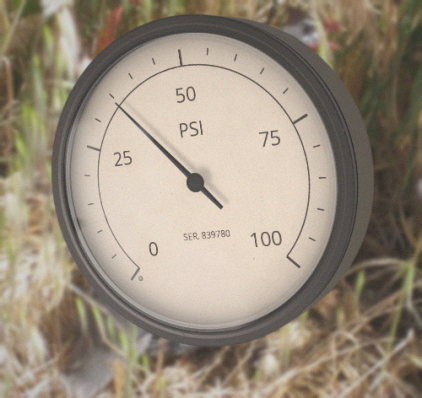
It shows 35psi
